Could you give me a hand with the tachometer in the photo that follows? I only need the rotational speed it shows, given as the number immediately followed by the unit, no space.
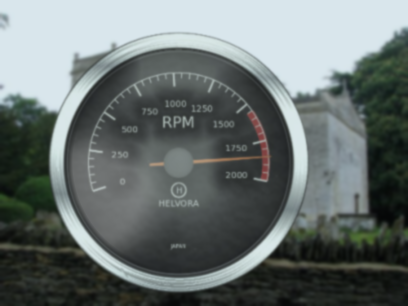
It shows 1850rpm
